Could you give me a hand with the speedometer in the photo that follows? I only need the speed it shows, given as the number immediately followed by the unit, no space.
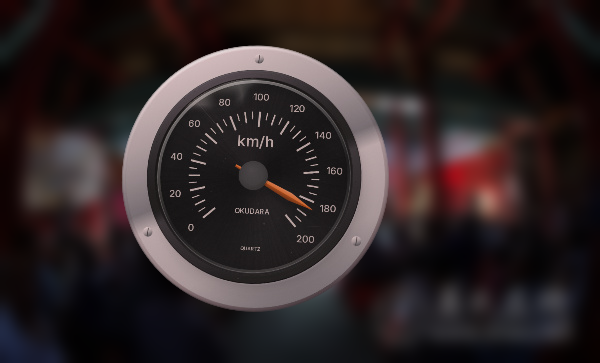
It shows 185km/h
